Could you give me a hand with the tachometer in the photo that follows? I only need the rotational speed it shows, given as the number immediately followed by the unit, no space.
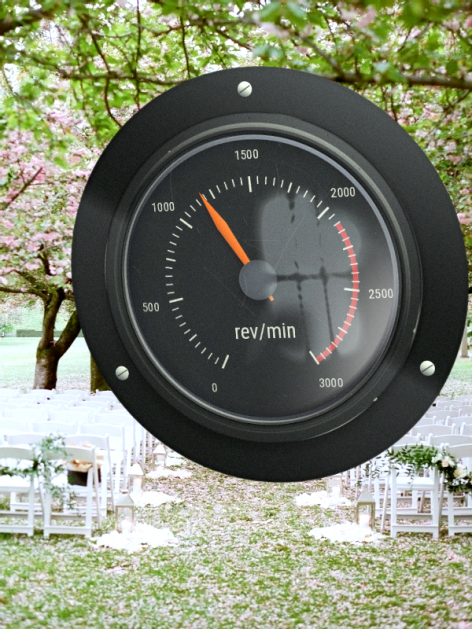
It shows 1200rpm
